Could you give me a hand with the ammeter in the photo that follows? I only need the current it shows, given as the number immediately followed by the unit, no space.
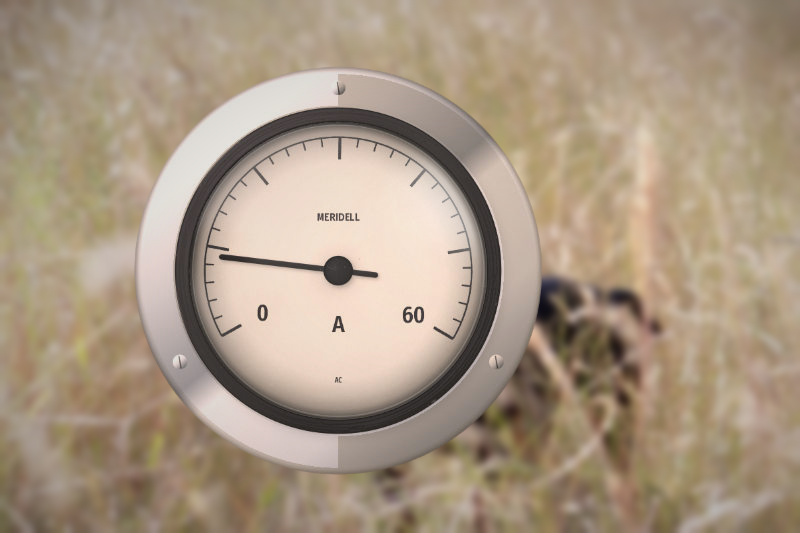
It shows 9A
